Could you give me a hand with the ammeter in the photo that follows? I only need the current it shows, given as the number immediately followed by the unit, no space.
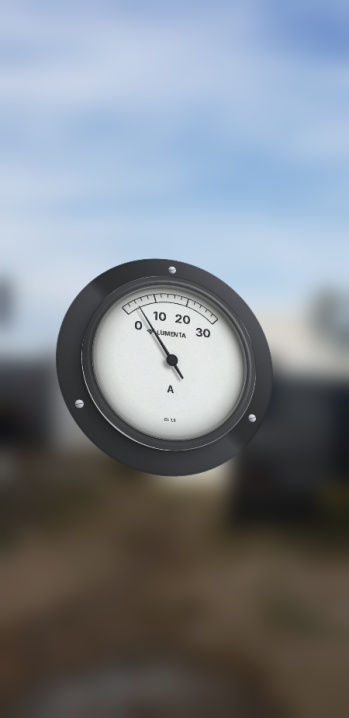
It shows 4A
